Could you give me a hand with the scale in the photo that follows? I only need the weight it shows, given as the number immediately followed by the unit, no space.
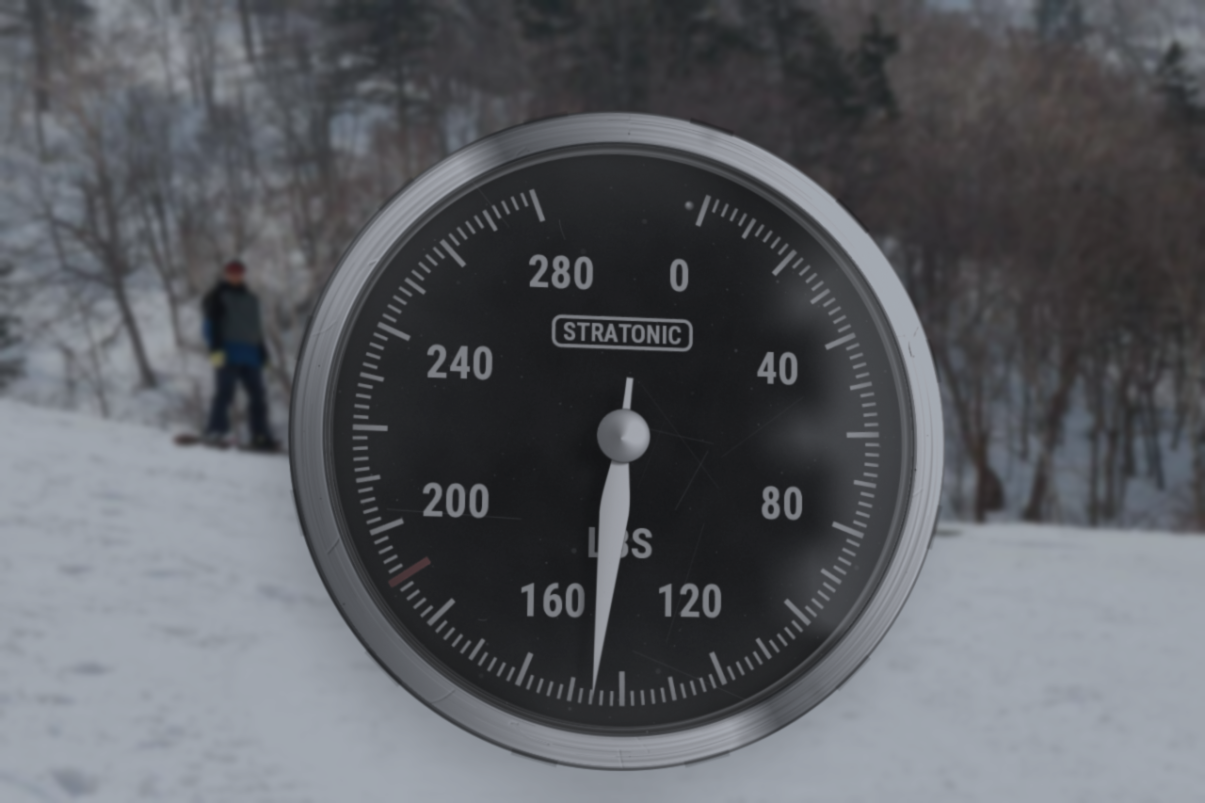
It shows 146lb
